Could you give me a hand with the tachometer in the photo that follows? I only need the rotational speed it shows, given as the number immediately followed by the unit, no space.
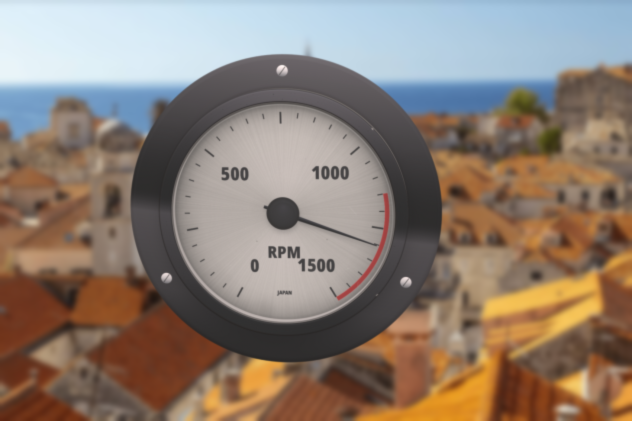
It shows 1300rpm
